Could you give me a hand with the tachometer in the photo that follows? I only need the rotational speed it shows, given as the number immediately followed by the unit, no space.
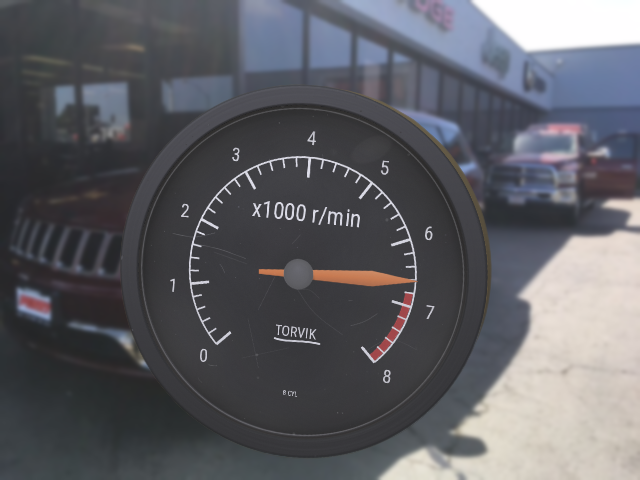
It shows 6600rpm
